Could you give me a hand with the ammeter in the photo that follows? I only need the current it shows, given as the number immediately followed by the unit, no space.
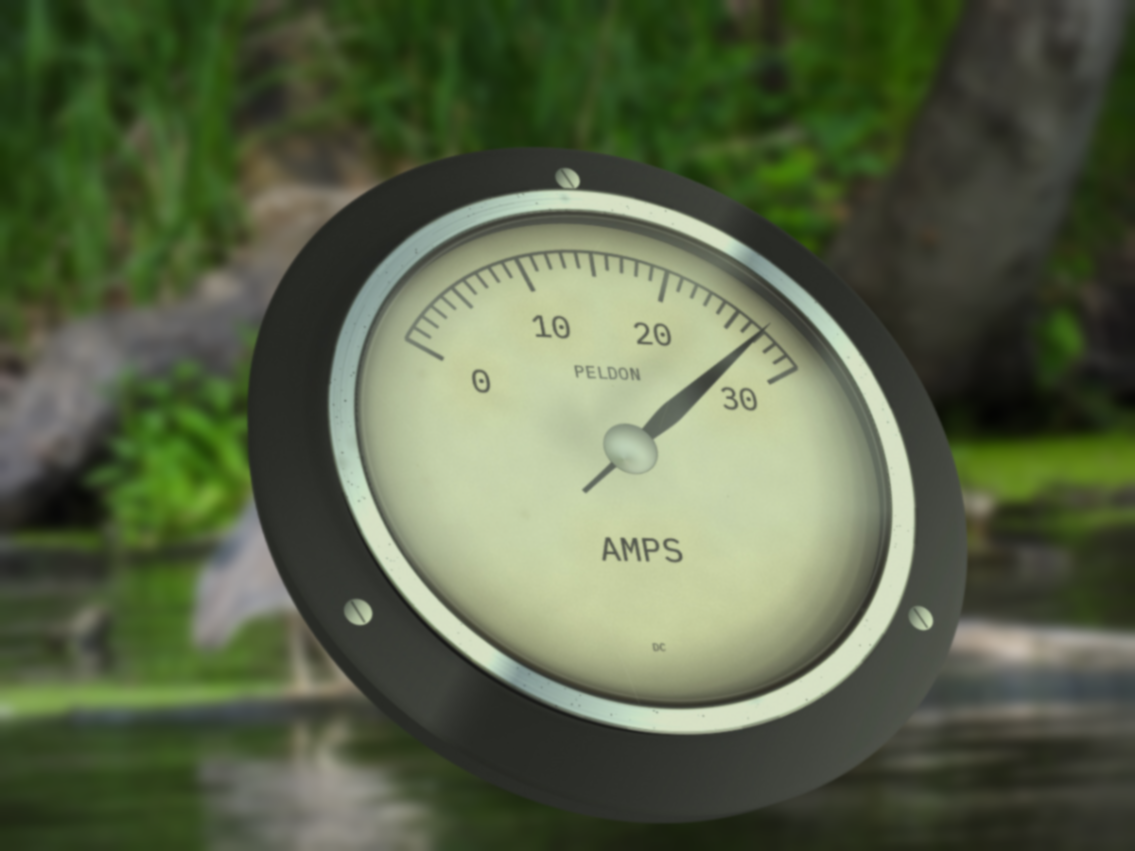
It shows 27A
